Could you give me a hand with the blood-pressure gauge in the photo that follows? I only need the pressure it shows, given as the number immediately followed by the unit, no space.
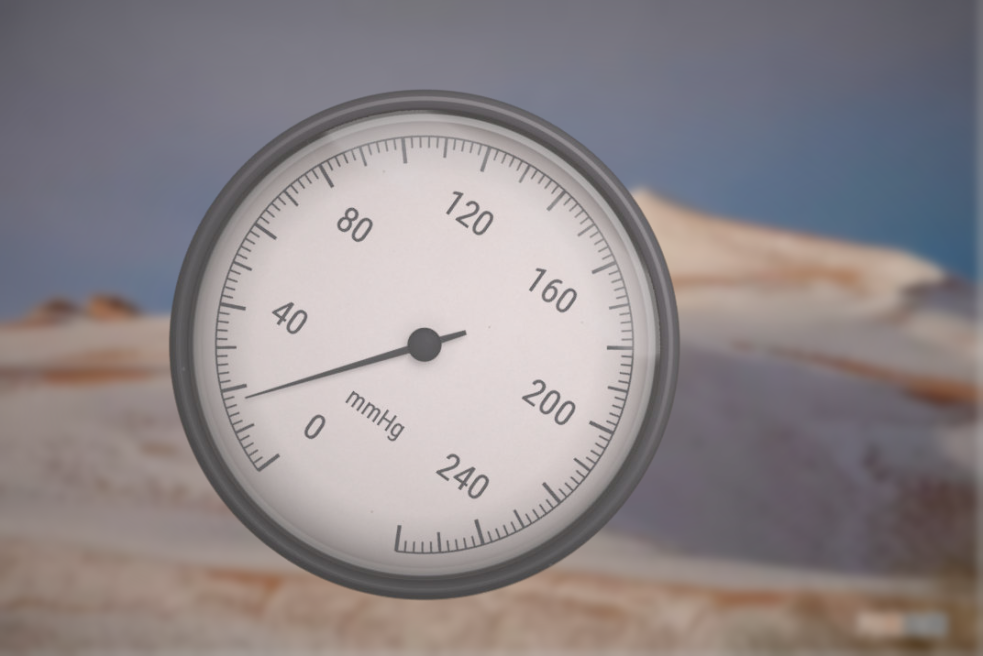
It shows 17mmHg
